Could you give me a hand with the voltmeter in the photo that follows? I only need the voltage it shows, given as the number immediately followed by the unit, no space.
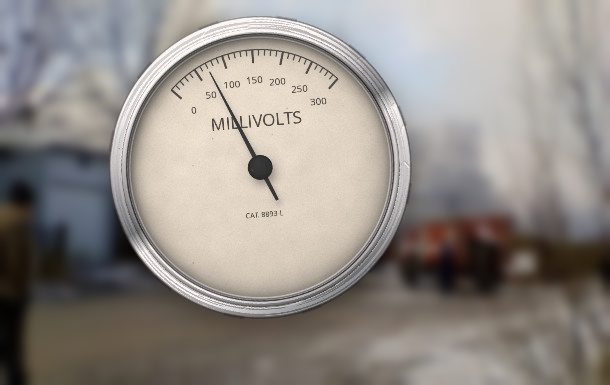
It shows 70mV
